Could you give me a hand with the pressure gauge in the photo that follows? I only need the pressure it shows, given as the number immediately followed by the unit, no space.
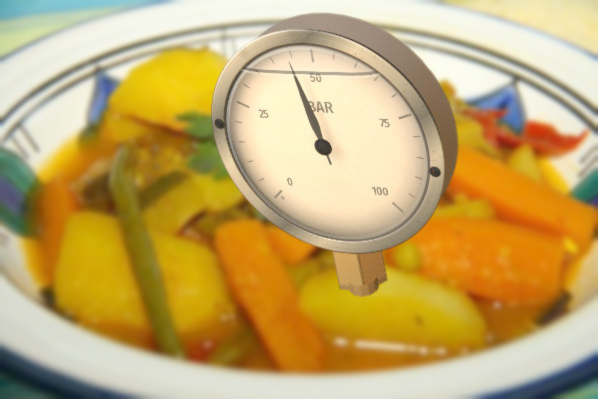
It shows 45bar
